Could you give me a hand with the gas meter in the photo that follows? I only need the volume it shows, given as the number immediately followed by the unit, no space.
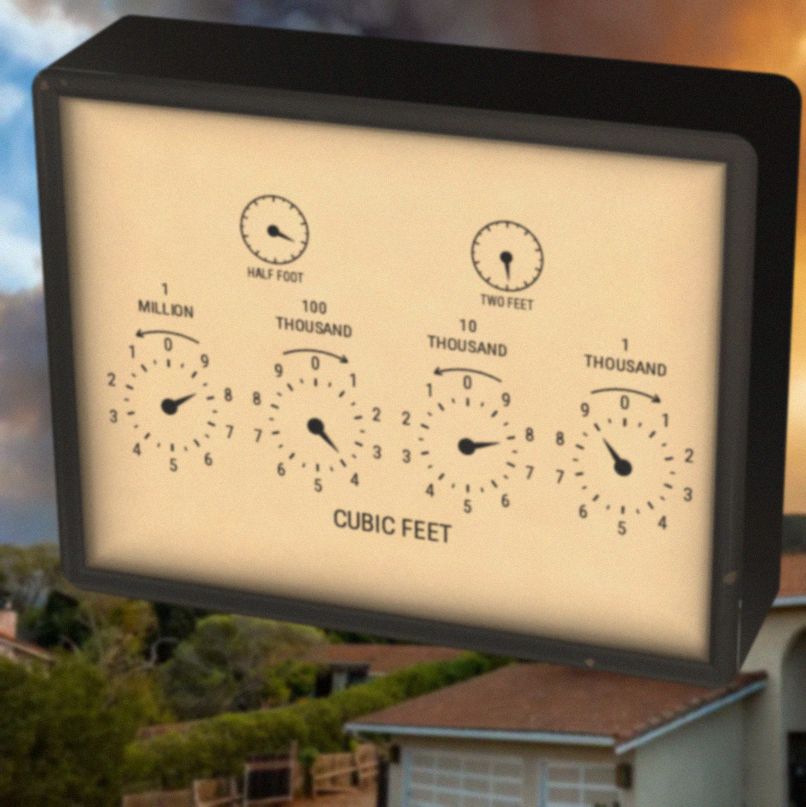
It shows 837900ft³
